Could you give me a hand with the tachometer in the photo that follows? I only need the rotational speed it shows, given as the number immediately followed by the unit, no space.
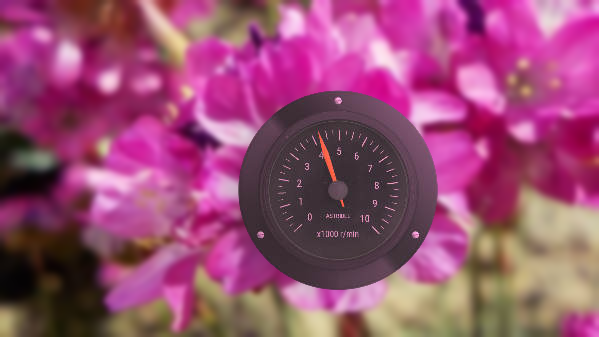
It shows 4250rpm
